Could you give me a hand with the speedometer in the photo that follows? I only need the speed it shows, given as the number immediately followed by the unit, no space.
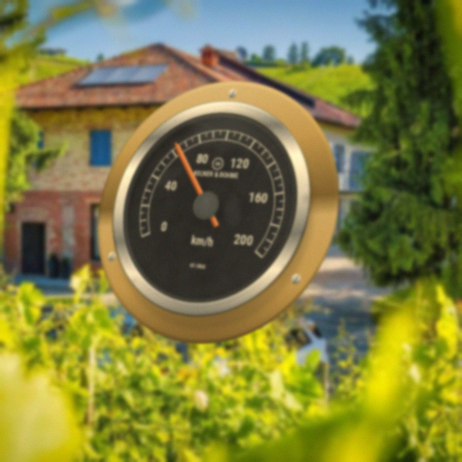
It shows 65km/h
